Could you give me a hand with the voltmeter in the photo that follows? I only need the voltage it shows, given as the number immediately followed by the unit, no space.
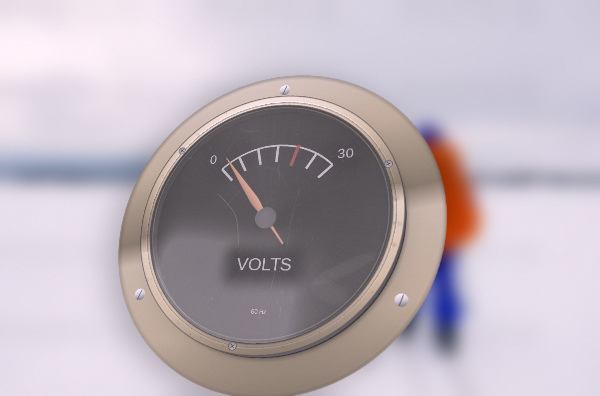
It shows 2.5V
